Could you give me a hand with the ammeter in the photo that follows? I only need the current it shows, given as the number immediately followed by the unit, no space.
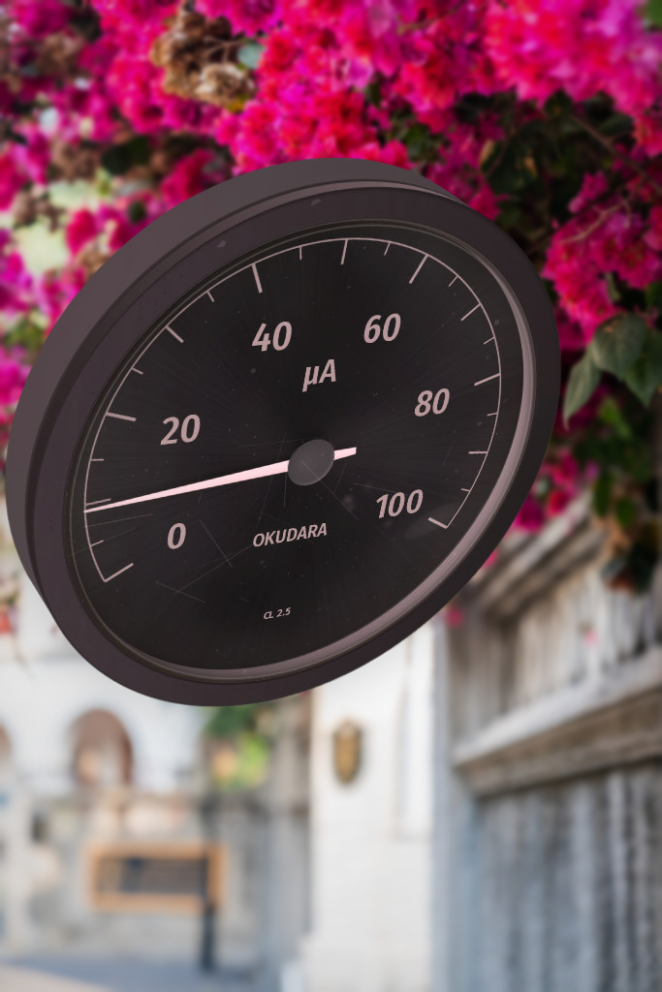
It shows 10µA
